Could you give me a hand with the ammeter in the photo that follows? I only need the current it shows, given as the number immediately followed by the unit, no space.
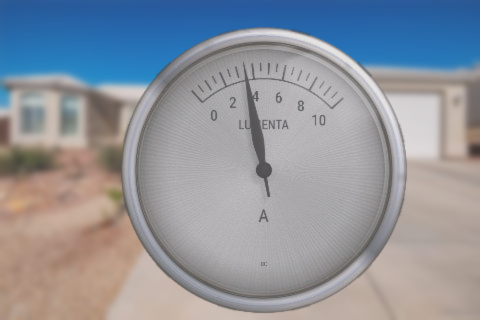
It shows 3.5A
